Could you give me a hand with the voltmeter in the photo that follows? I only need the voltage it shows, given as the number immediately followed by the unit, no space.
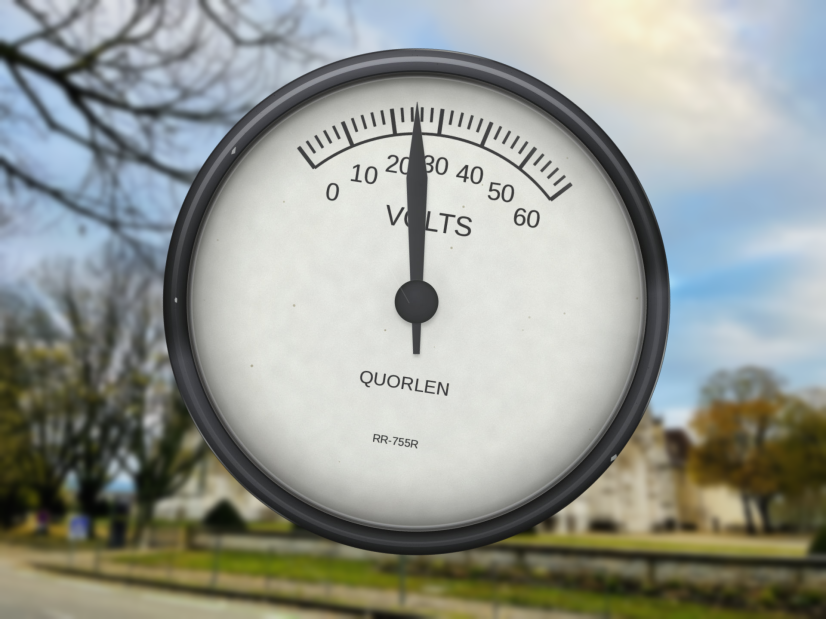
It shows 25V
